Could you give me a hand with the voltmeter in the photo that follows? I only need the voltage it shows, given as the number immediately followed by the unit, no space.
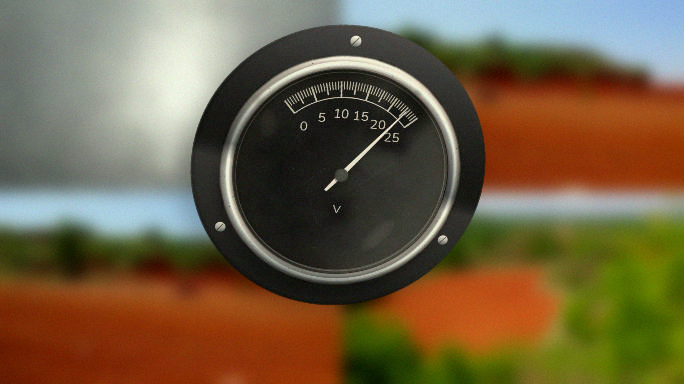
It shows 22.5V
